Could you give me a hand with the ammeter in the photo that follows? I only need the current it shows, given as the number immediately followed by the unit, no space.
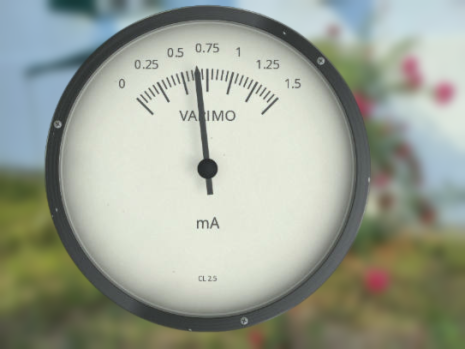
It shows 0.65mA
